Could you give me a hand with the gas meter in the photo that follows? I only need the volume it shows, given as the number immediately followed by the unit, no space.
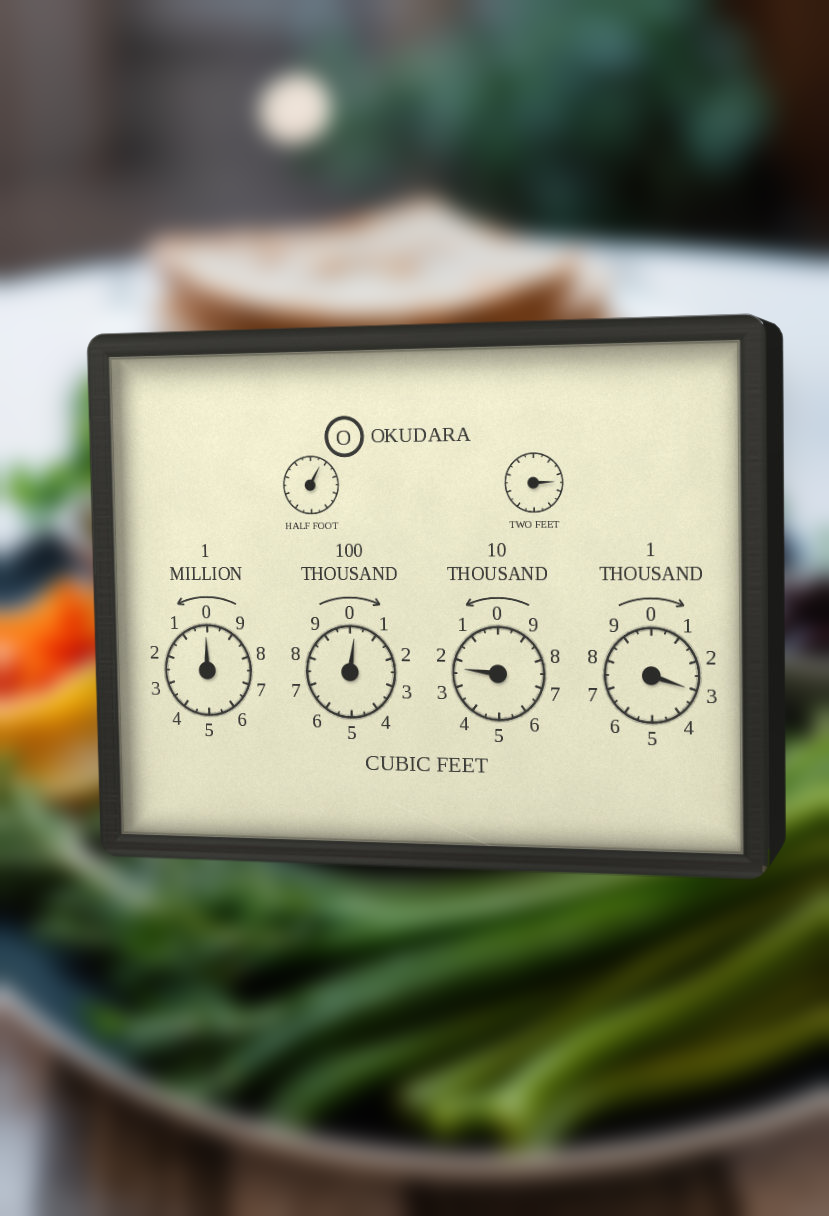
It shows 2300ft³
